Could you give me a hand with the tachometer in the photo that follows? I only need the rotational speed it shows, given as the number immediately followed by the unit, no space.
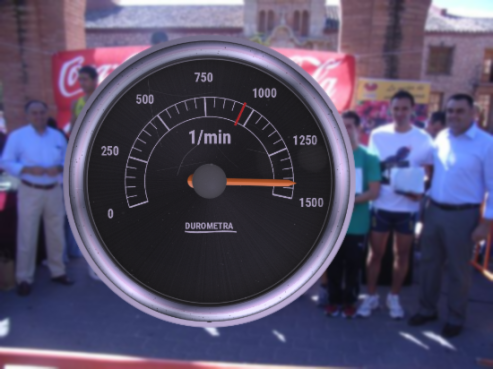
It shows 1425rpm
